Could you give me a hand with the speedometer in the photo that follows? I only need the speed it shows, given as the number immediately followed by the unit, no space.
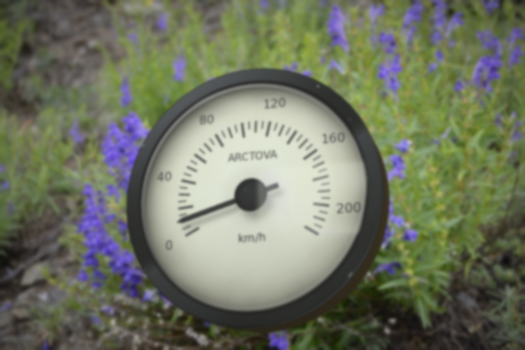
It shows 10km/h
